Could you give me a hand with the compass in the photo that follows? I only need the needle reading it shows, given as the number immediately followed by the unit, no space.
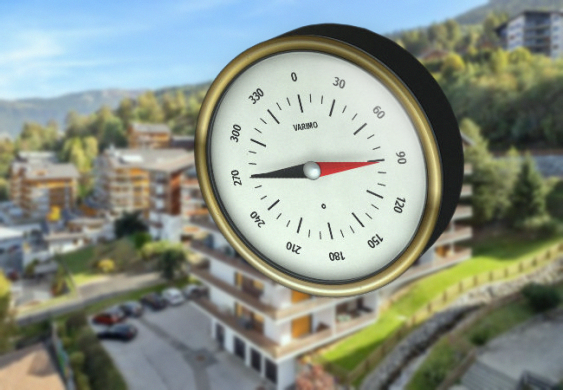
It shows 90°
